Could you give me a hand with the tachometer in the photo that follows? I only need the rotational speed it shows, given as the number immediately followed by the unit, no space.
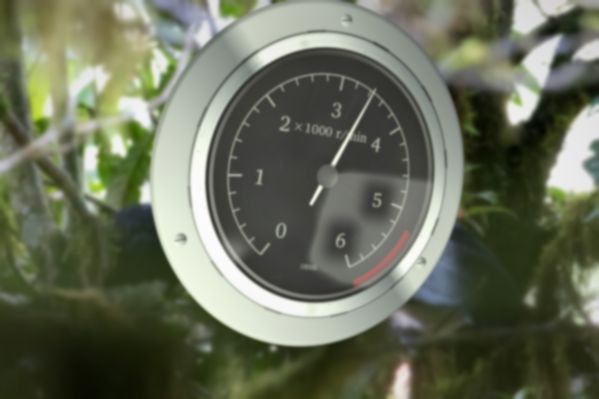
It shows 3400rpm
